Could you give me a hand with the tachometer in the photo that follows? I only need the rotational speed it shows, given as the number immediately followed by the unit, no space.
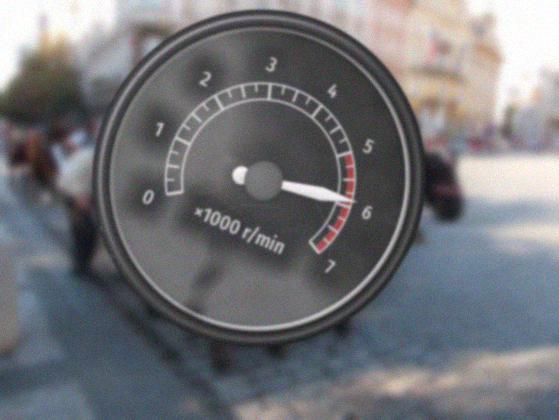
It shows 5875rpm
